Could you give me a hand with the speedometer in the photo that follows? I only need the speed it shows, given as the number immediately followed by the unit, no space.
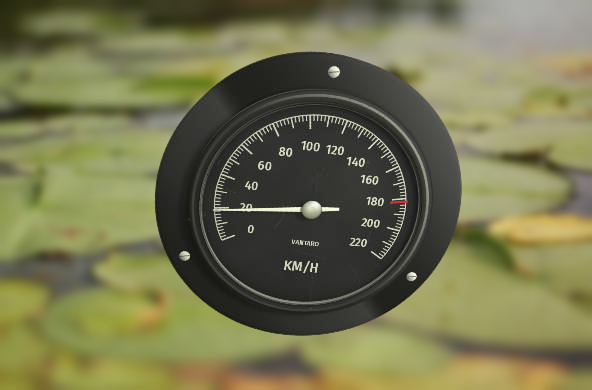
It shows 20km/h
